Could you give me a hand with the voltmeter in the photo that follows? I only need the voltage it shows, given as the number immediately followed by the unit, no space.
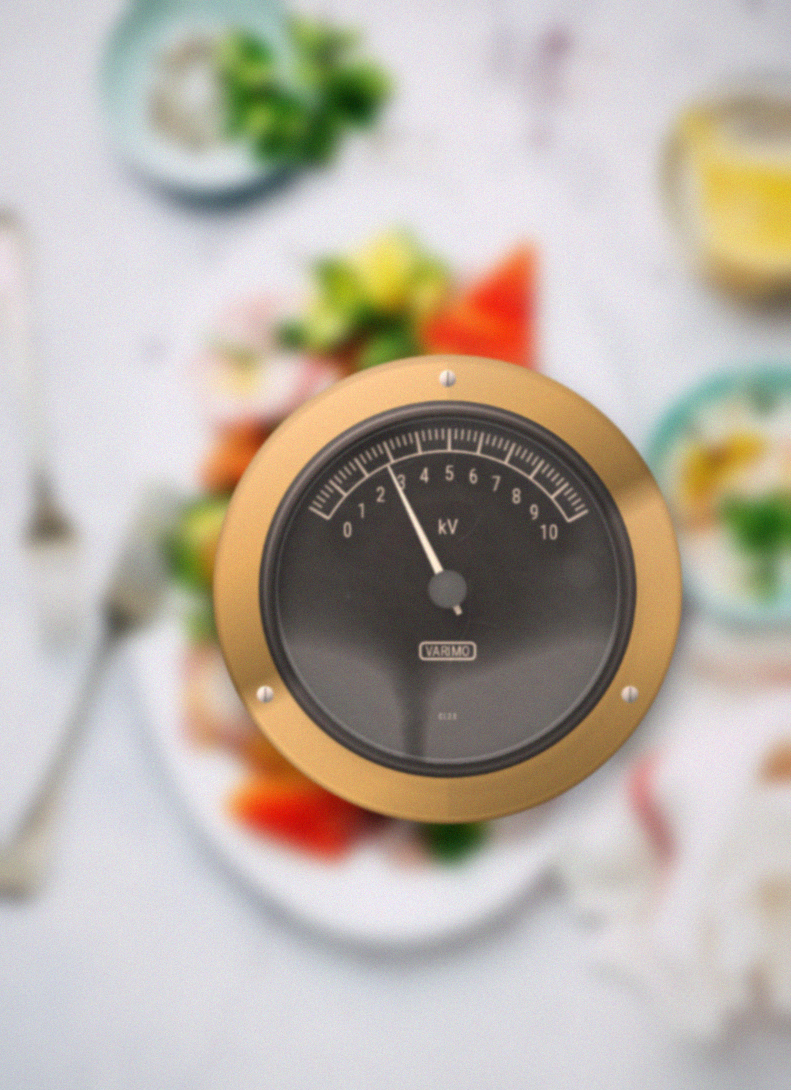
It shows 2.8kV
